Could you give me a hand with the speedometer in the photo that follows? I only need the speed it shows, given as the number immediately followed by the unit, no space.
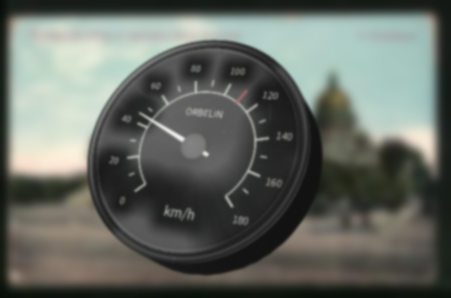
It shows 45km/h
